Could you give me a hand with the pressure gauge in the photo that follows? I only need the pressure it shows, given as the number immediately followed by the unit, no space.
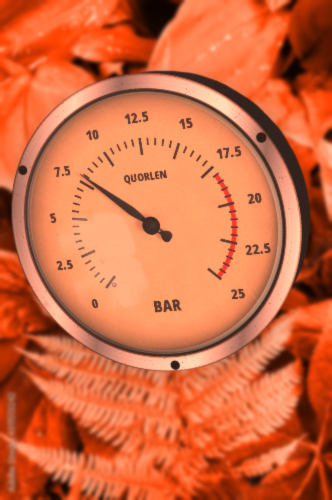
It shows 8bar
